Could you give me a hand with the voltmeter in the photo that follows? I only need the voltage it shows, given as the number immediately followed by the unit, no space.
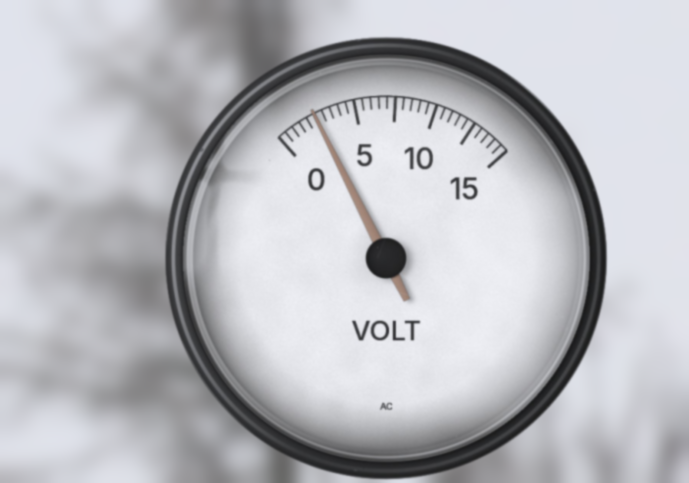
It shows 2.5V
